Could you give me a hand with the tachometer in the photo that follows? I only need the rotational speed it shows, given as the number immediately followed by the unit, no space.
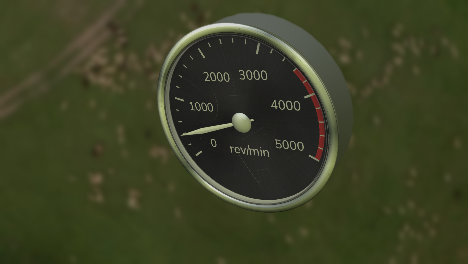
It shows 400rpm
